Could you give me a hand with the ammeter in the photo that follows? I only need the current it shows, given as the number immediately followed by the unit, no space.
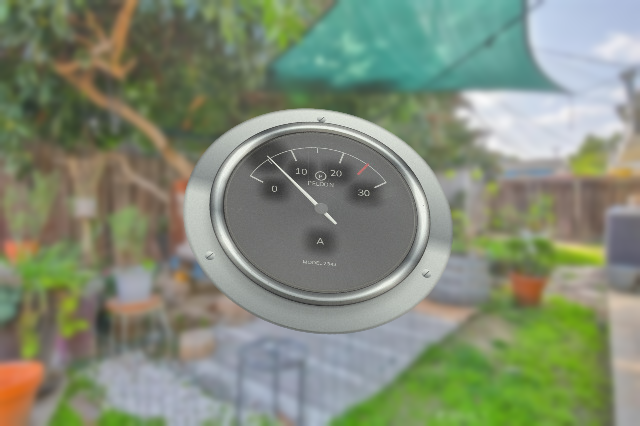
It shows 5A
